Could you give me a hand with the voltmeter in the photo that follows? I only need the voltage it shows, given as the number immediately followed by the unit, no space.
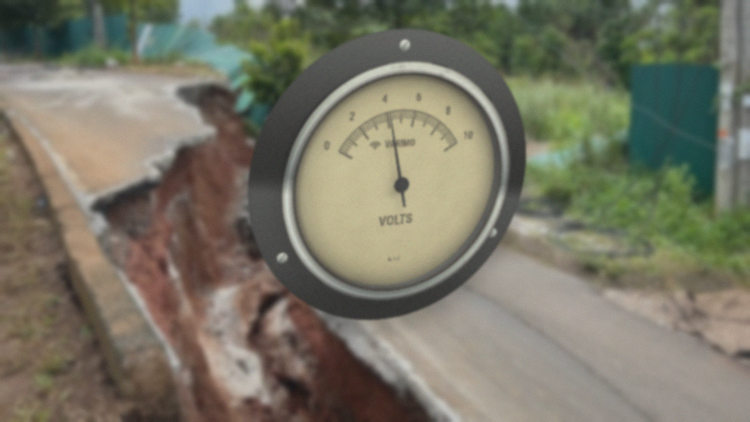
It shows 4V
